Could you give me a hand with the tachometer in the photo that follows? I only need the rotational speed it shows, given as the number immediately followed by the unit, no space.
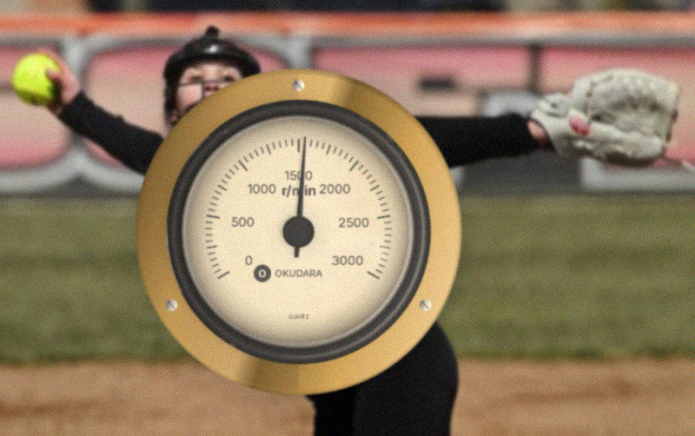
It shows 1550rpm
